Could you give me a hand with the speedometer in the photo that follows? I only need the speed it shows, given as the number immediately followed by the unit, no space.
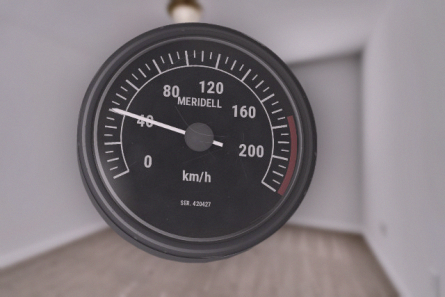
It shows 40km/h
